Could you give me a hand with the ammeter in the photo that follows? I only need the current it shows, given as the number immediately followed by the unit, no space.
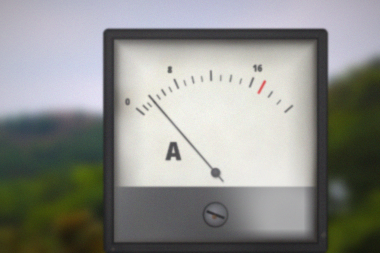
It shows 4A
